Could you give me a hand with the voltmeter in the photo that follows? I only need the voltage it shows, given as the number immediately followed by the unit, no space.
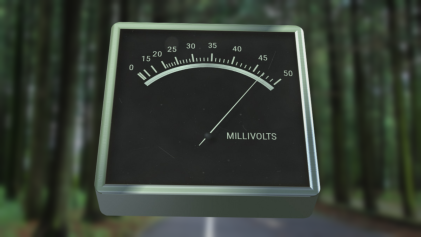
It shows 47mV
